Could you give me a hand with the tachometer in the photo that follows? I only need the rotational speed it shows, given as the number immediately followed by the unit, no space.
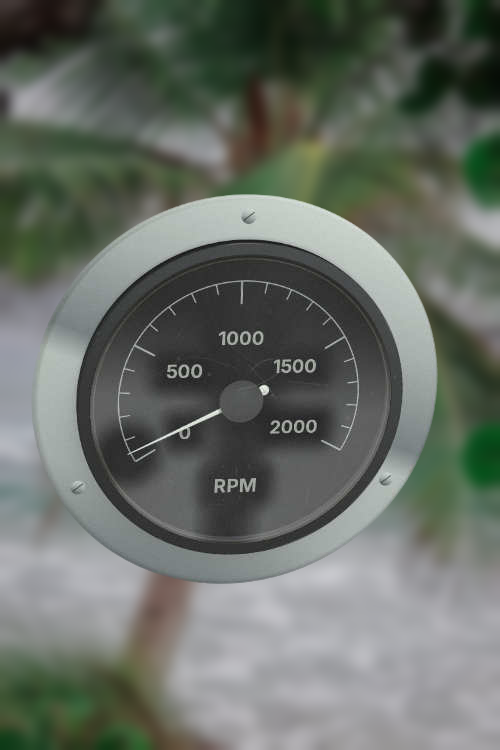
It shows 50rpm
